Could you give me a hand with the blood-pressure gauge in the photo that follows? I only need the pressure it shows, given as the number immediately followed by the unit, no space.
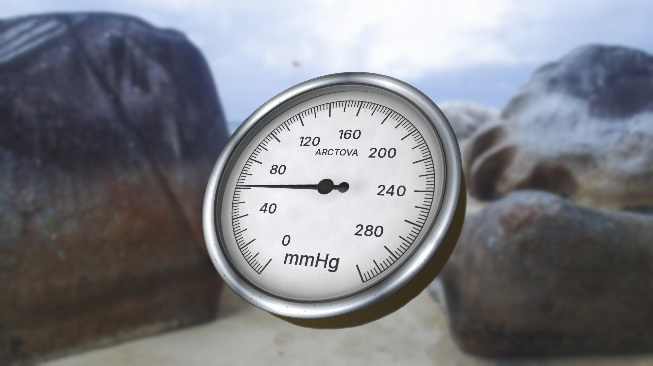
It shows 60mmHg
